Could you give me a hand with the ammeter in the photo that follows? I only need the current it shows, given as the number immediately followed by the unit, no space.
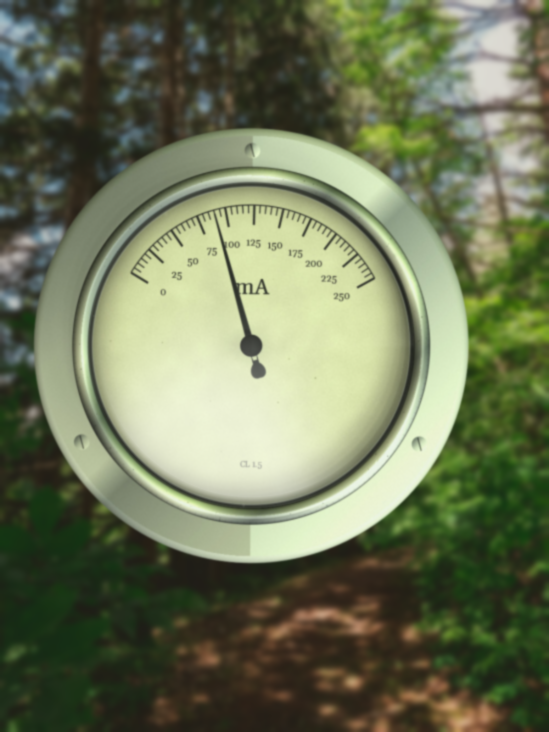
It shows 90mA
